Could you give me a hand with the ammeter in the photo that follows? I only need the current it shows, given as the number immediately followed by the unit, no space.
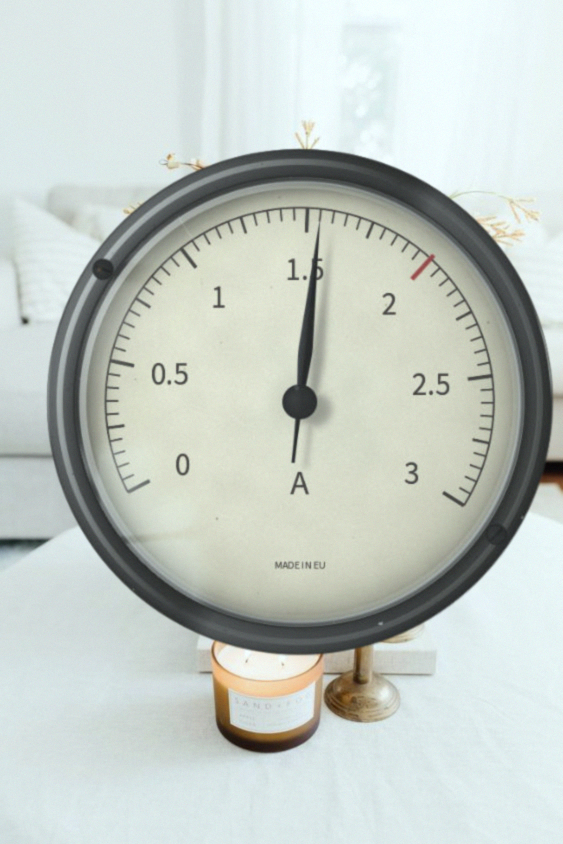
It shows 1.55A
